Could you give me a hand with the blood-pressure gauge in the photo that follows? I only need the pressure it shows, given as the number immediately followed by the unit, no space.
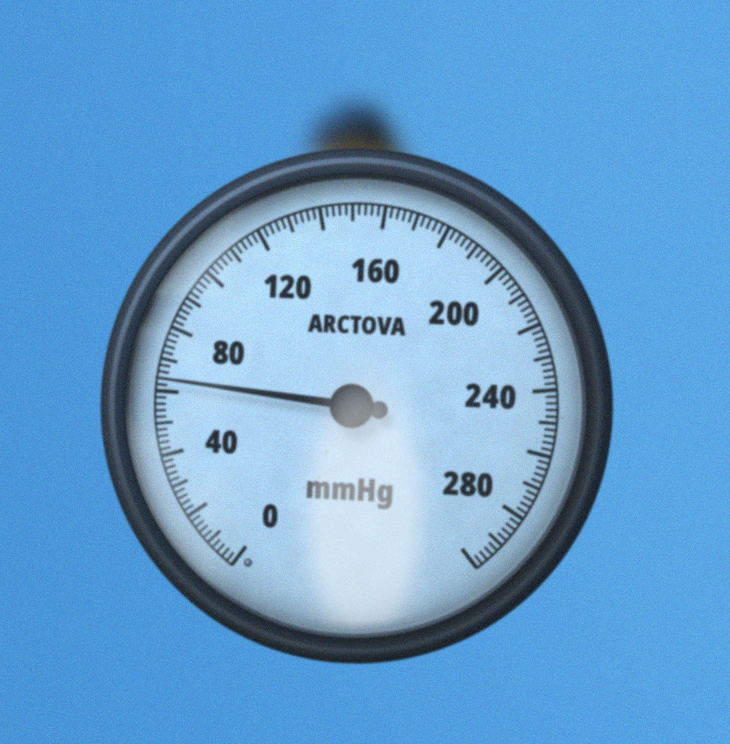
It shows 64mmHg
